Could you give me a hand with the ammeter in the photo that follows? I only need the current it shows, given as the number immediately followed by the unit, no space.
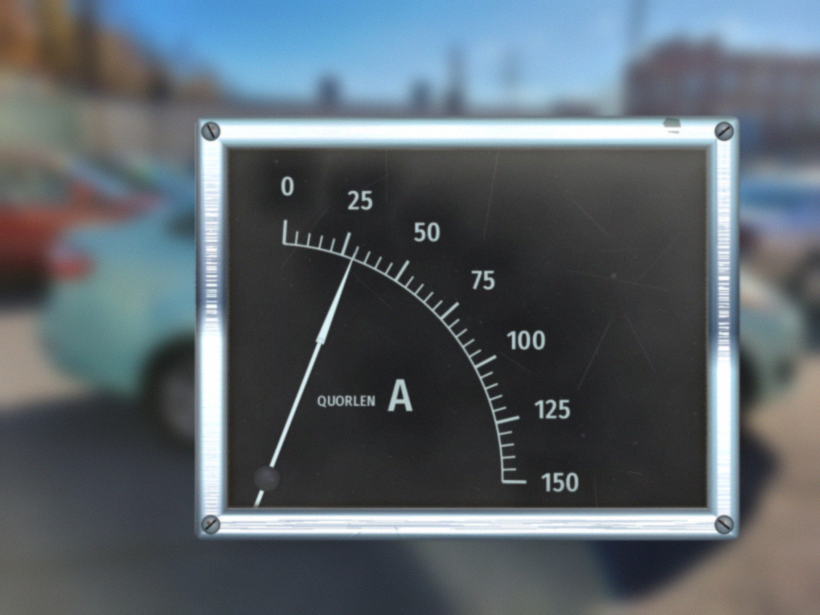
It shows 30A
